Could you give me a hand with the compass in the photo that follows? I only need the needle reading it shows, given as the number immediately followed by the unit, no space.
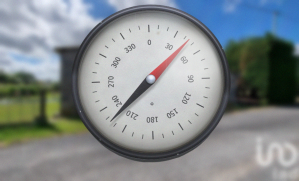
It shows 45°
